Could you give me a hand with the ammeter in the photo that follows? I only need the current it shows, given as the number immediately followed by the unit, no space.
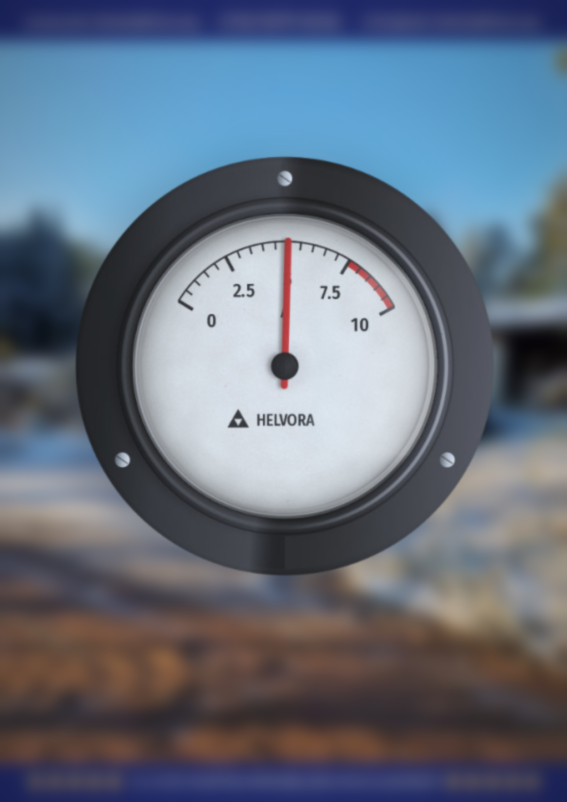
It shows 5A
